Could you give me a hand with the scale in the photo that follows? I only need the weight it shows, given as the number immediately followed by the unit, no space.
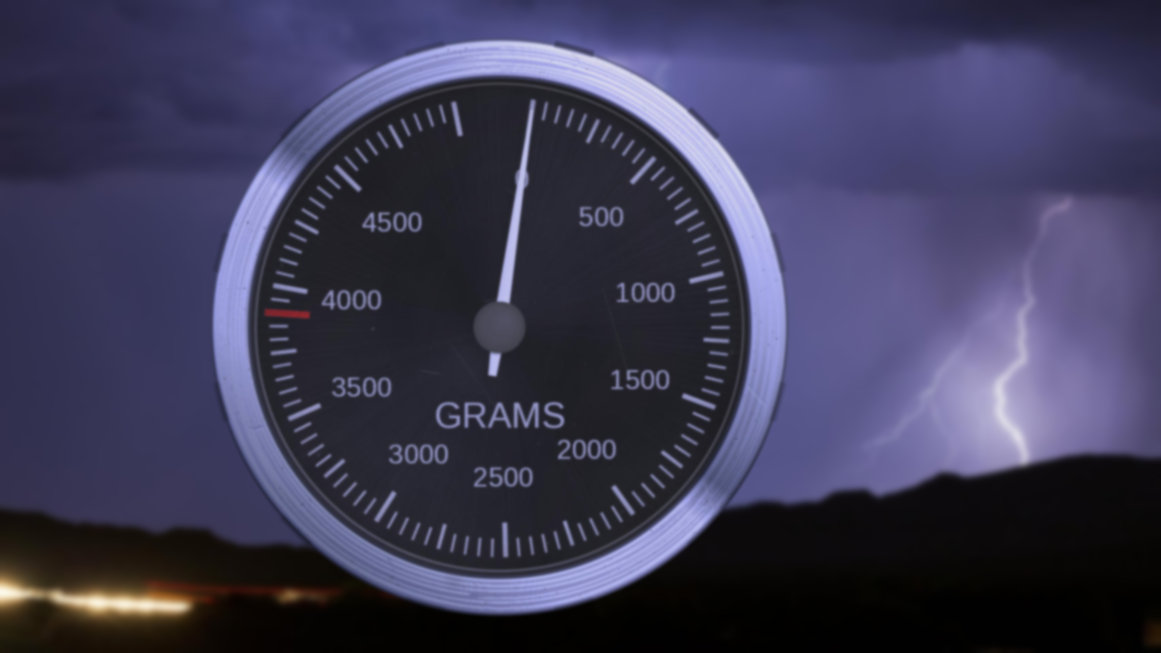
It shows 0g
